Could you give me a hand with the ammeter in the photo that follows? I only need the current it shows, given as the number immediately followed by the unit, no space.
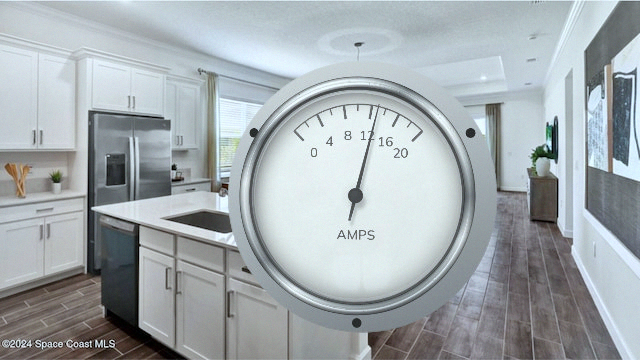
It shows 13A
